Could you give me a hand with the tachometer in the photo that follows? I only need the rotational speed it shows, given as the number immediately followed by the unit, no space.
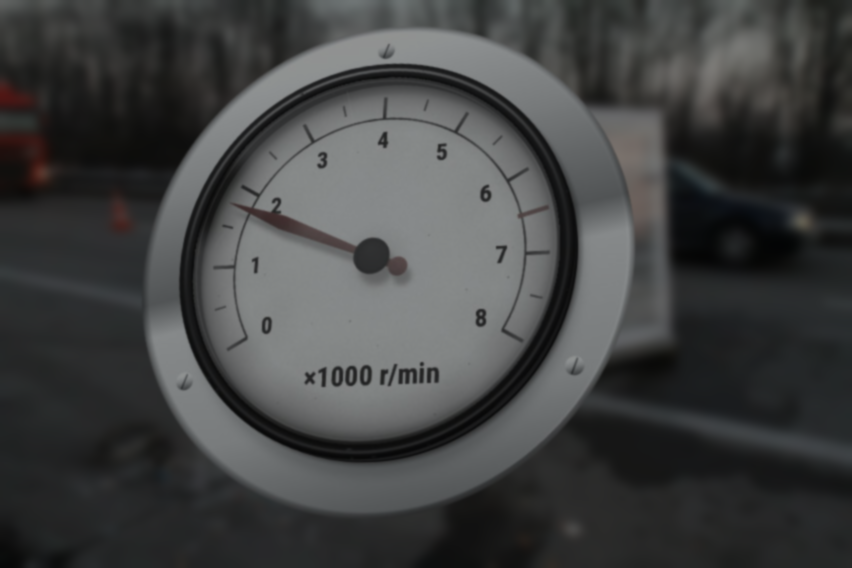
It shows 1750rpm
